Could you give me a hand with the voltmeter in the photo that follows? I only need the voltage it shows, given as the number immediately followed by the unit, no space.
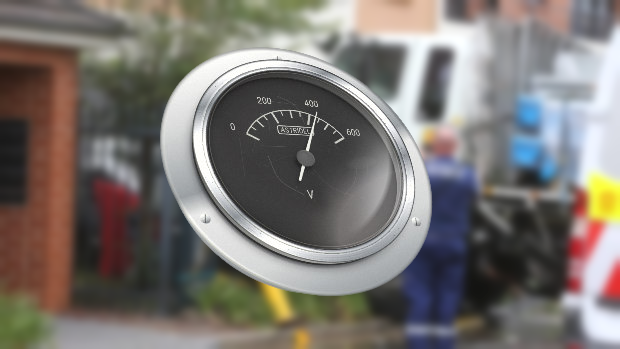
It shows 425V
